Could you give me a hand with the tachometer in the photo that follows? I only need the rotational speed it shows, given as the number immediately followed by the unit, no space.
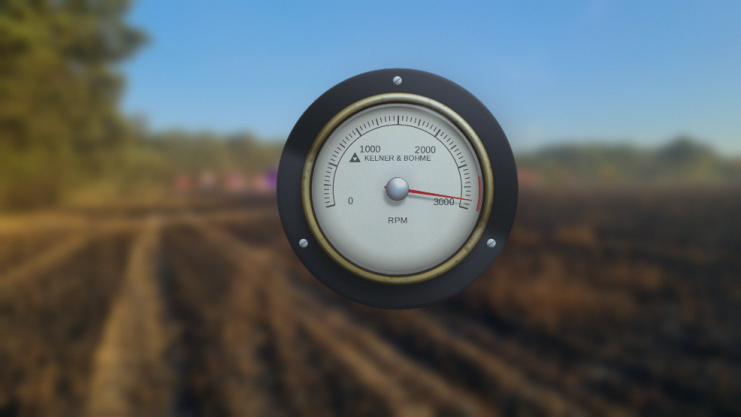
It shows 2900rpm
